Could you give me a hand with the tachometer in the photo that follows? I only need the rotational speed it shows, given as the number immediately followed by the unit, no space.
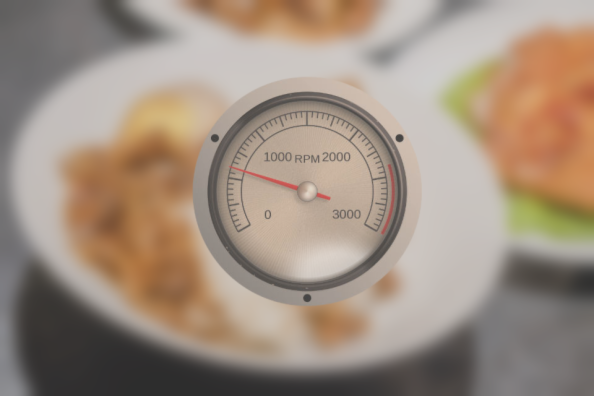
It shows 600rpm
